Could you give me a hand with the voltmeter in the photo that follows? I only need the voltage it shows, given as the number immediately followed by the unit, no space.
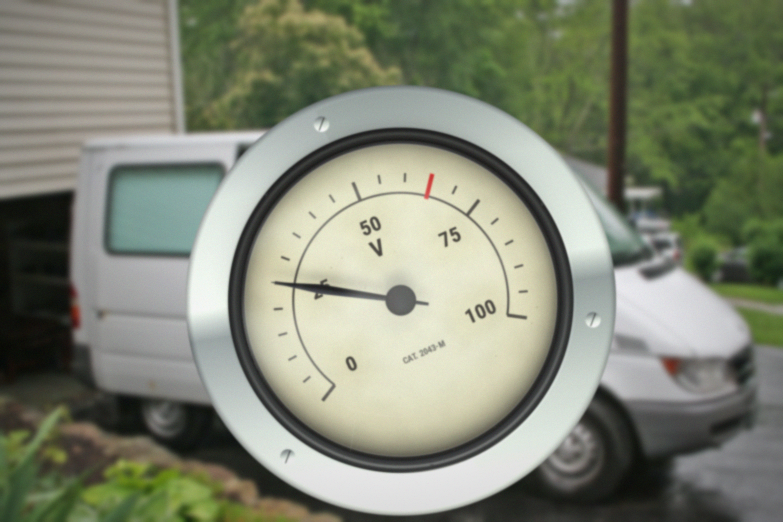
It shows 25V
